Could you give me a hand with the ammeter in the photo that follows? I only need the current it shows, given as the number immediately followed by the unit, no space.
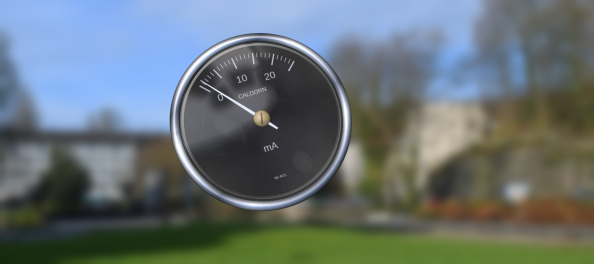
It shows 1mA
